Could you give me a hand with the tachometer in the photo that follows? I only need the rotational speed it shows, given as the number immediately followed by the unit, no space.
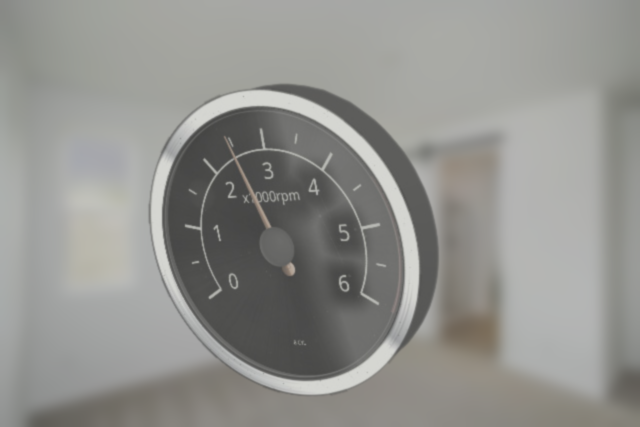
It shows 2500rpm
